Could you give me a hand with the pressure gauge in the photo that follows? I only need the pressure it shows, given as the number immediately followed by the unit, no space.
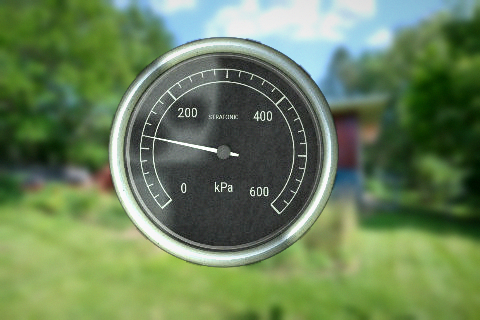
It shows 120kPa
